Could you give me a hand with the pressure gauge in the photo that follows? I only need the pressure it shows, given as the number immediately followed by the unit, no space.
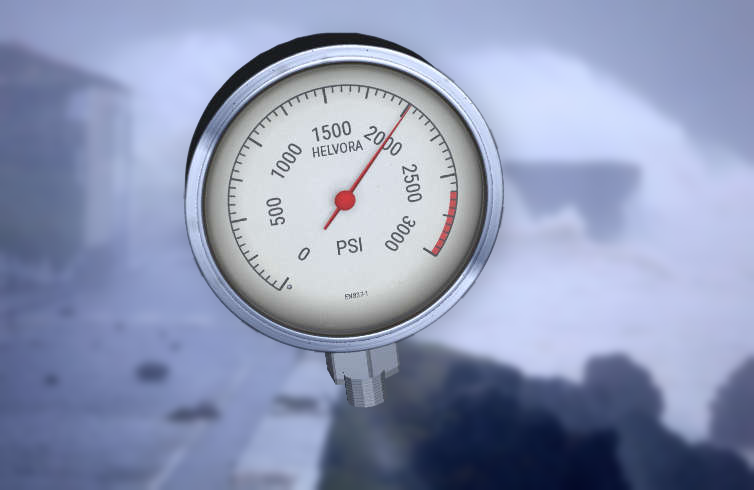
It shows 2000psi
